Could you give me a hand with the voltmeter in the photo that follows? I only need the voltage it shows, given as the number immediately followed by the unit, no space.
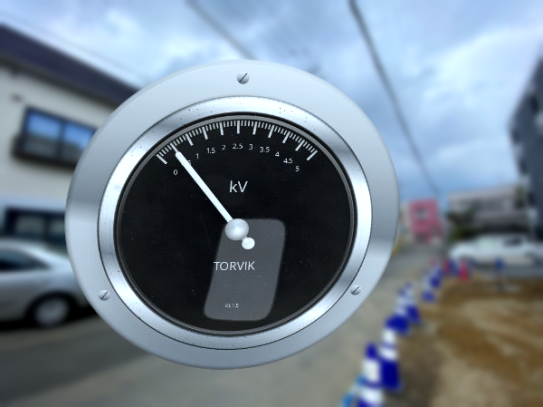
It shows 0.5kV
